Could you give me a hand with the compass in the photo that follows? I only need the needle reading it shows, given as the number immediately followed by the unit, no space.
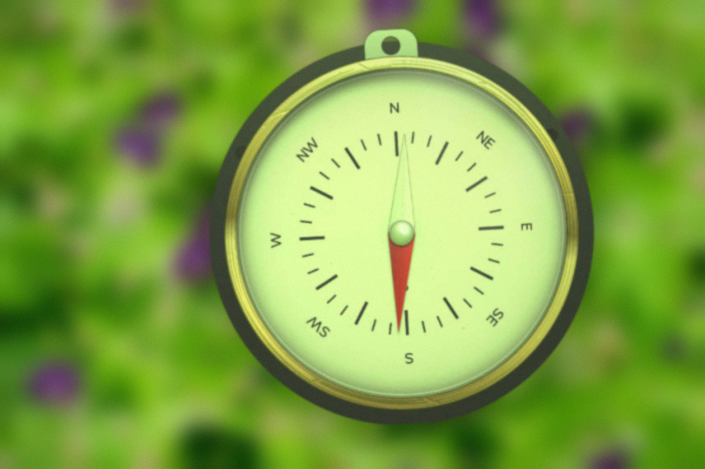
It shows 185°
